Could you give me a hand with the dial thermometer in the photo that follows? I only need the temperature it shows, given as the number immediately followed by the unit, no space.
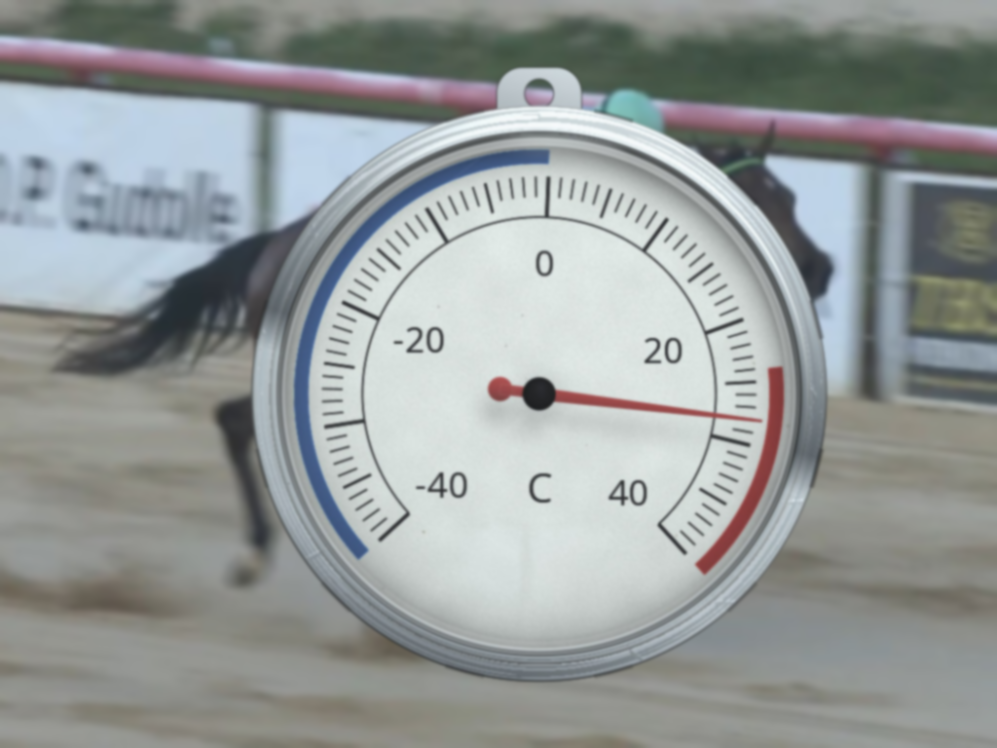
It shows 28°C
